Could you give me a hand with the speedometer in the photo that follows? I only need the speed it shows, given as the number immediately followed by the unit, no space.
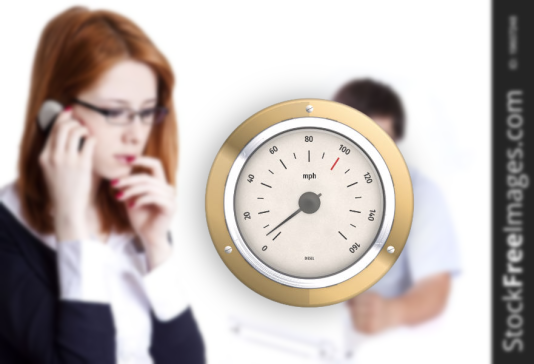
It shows 5mph
